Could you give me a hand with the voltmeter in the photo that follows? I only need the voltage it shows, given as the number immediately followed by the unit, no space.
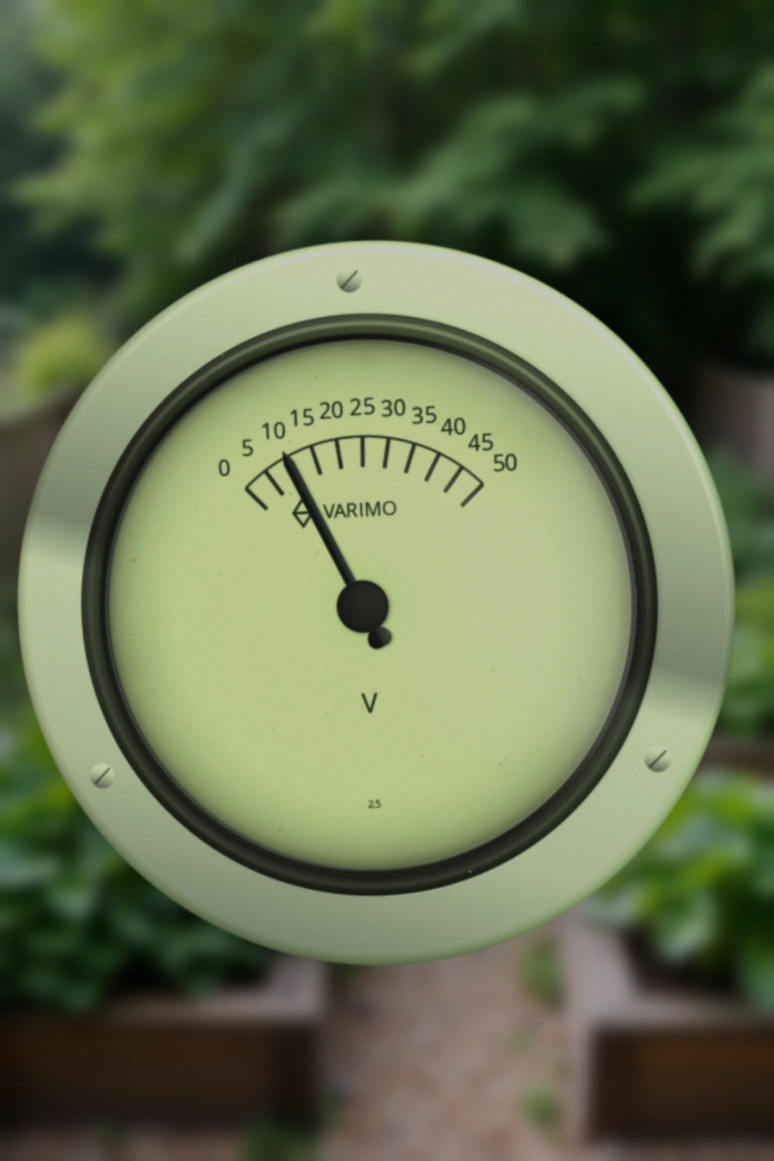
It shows 10V
